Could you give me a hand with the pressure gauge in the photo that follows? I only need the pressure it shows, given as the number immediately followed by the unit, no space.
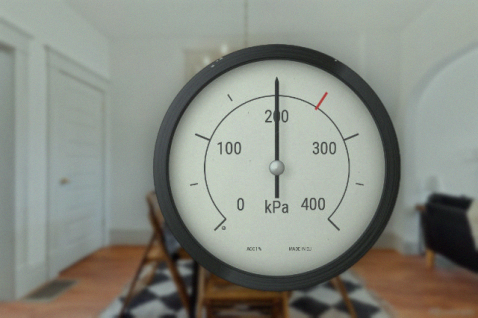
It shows 200kPa
